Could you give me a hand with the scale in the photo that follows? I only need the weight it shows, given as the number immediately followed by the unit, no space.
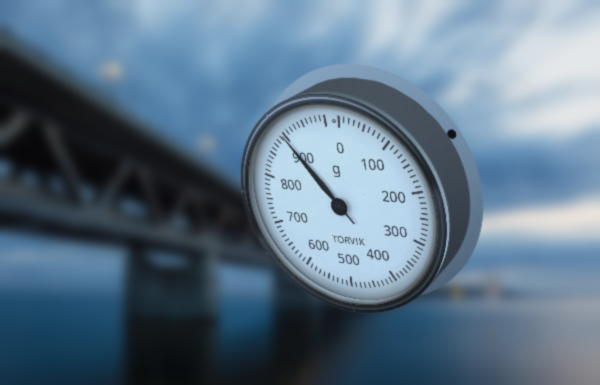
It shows 900g
